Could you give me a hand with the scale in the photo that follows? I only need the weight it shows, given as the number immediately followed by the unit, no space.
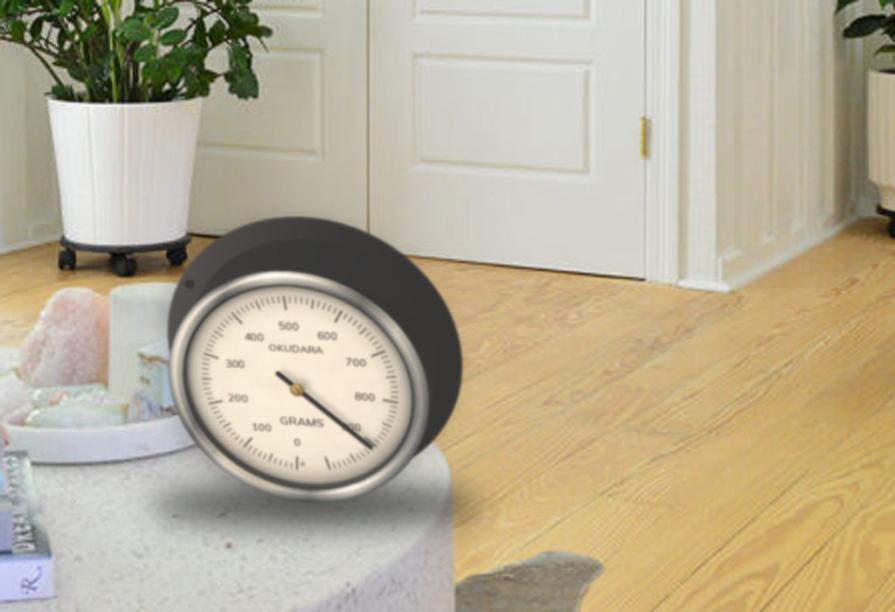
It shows 900g
